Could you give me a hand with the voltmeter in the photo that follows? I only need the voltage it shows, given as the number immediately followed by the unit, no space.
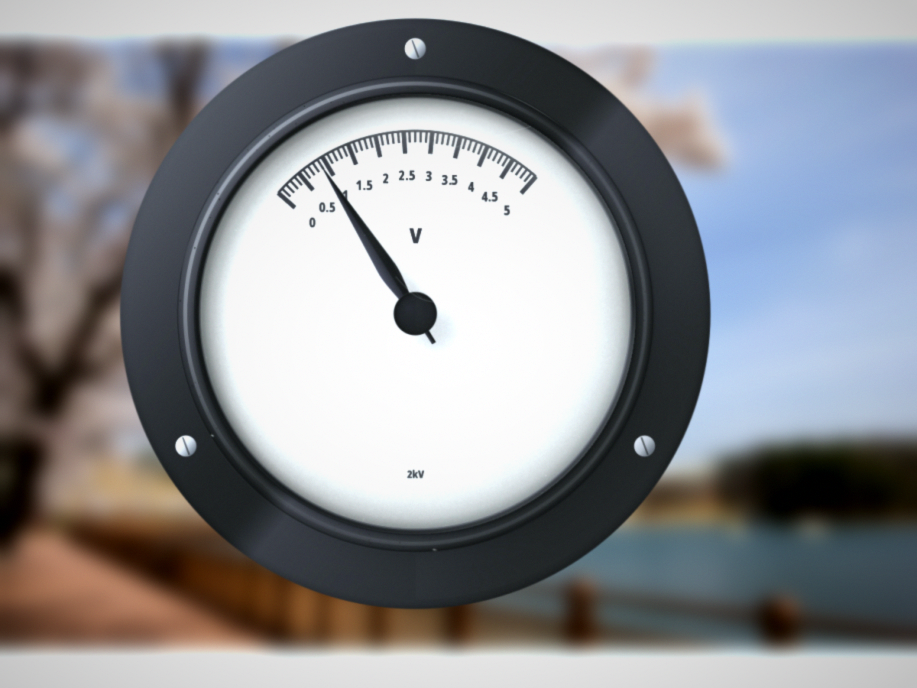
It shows 0.9V
